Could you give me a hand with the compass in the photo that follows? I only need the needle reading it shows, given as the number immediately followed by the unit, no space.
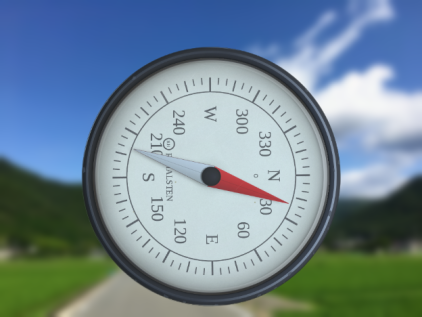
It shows 20°
